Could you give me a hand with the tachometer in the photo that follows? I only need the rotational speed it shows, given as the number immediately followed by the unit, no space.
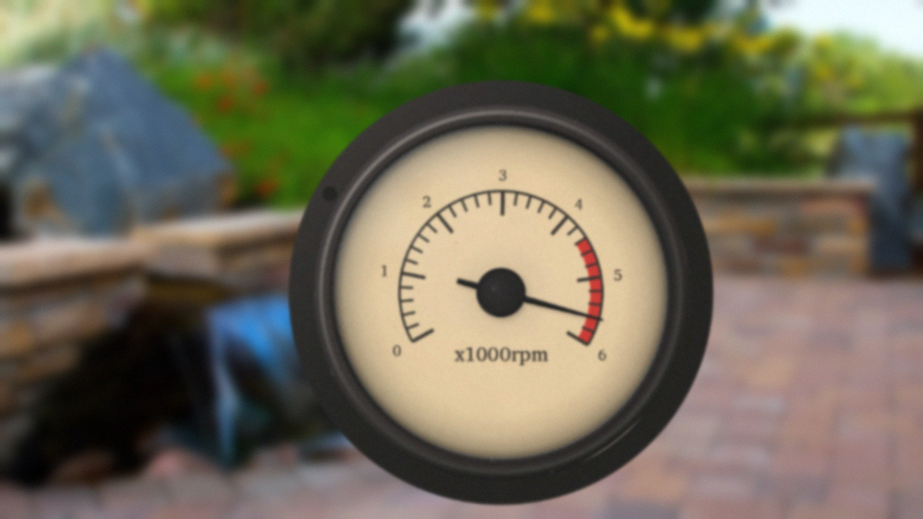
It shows 5600rpm
